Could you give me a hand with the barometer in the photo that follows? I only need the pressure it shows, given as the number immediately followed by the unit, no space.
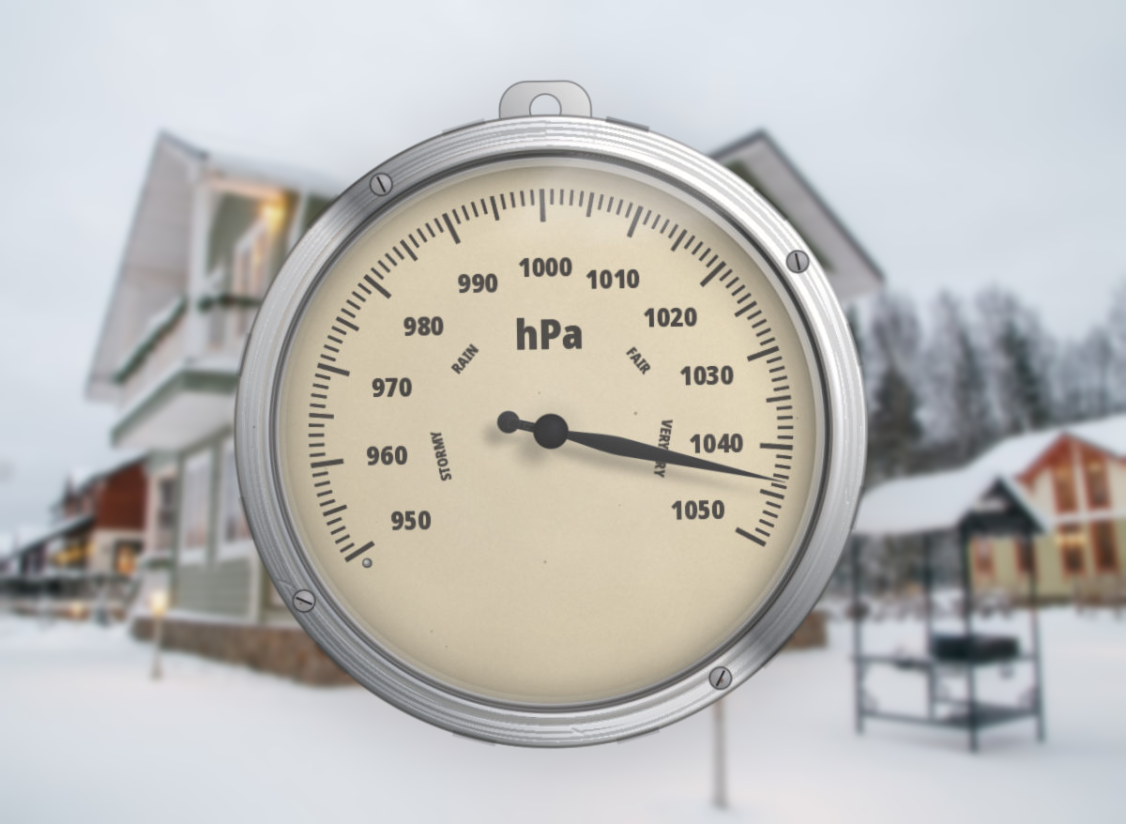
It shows 1043.5hPa
